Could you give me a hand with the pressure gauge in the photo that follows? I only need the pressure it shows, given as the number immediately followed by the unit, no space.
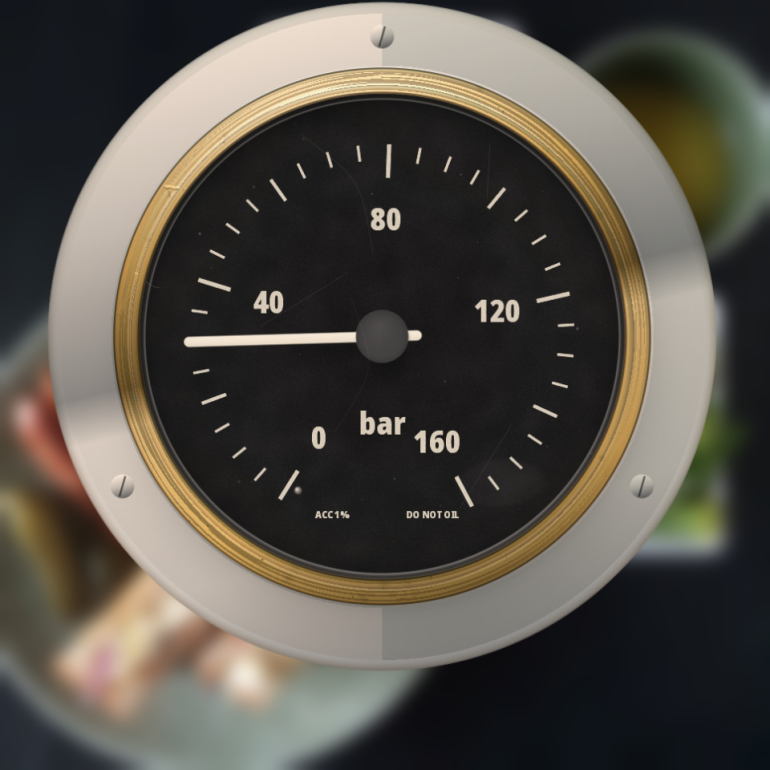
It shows 30bar
